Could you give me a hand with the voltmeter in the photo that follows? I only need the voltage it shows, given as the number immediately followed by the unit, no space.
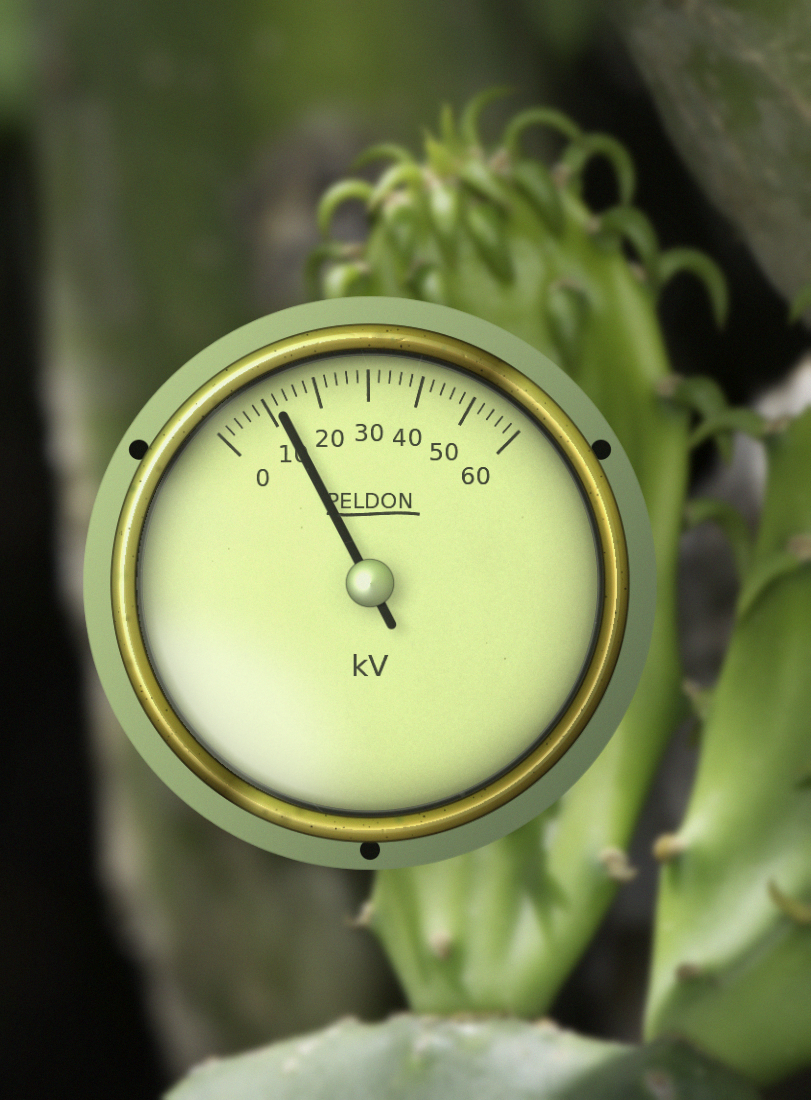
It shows 12kV
